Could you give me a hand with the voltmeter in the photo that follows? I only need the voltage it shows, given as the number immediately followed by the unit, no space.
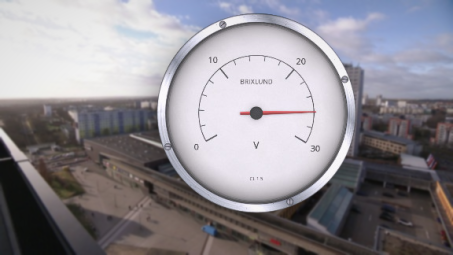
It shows 26V
